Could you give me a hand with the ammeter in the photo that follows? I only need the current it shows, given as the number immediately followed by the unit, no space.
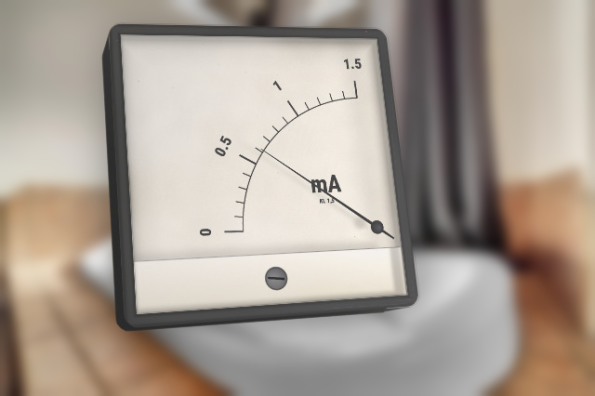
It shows 0.6mA
